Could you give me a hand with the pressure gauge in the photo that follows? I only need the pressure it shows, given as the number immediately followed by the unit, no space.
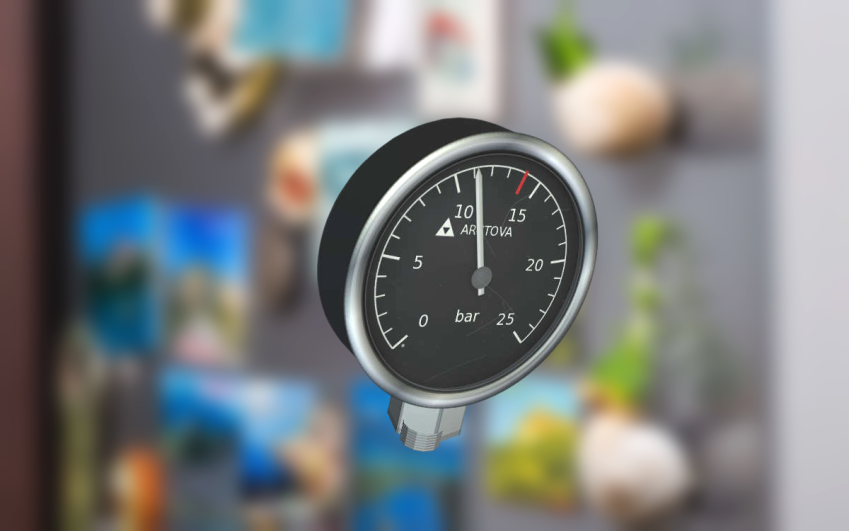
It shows 11bar
